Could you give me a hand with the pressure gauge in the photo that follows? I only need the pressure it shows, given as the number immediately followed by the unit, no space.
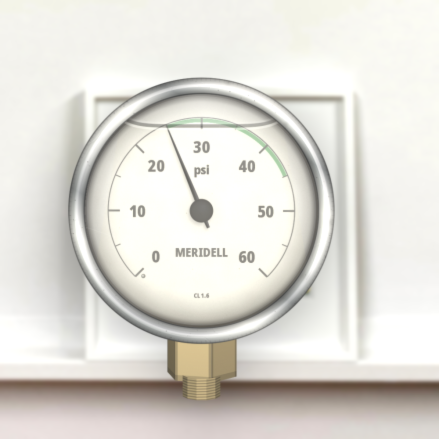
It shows 25psi
